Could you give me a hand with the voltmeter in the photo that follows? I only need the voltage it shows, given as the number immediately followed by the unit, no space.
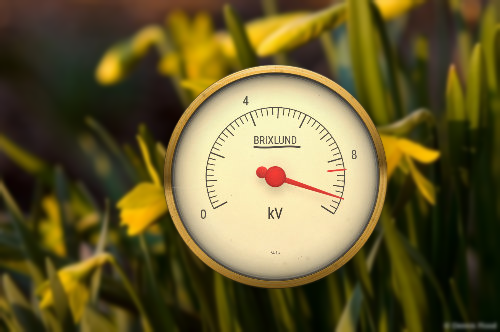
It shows 9.4kV
